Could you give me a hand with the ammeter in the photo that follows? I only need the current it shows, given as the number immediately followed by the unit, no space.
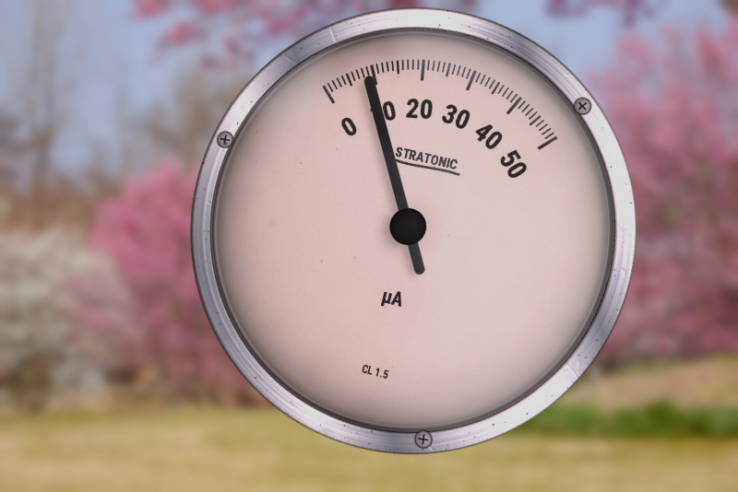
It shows 9µA
